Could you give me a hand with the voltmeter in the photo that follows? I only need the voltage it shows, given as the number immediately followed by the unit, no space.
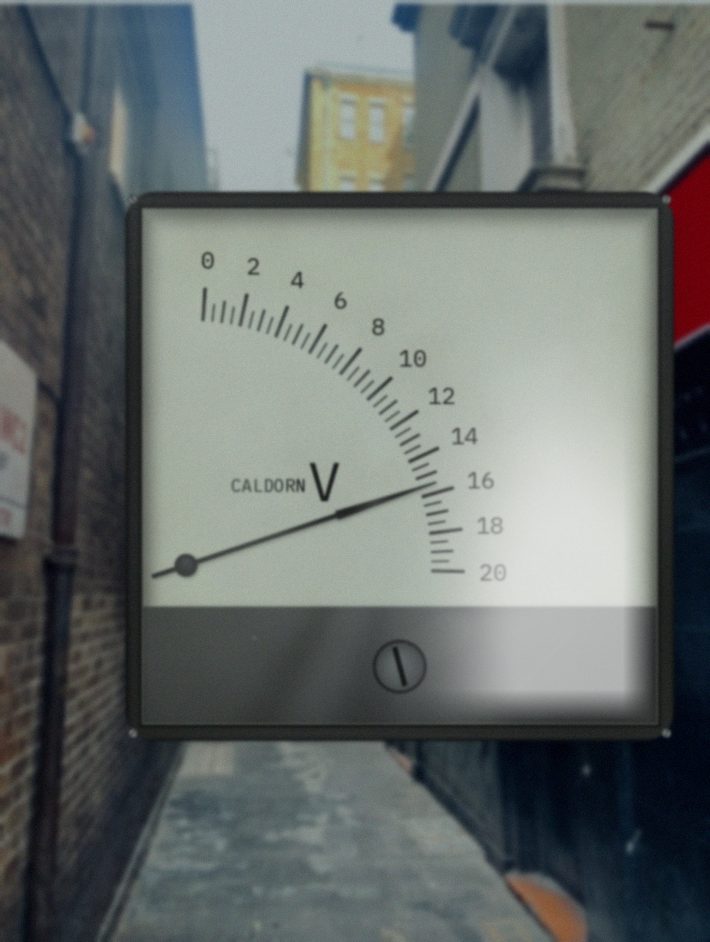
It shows 15.5V
